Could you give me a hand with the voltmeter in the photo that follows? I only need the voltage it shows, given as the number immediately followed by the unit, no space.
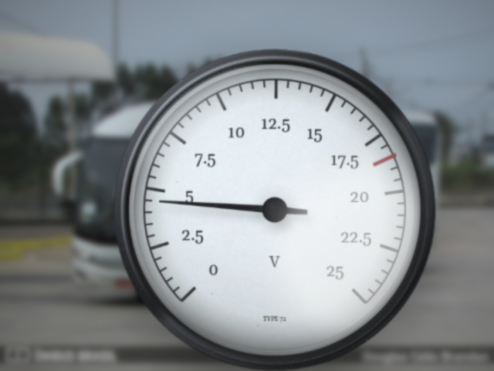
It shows 4.5V
